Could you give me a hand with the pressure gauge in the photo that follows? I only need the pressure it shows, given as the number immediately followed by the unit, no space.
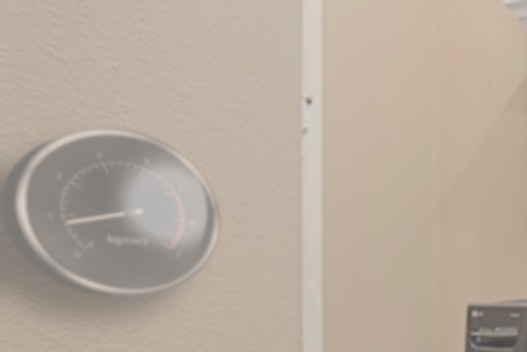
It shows 0.8kg/cm²
